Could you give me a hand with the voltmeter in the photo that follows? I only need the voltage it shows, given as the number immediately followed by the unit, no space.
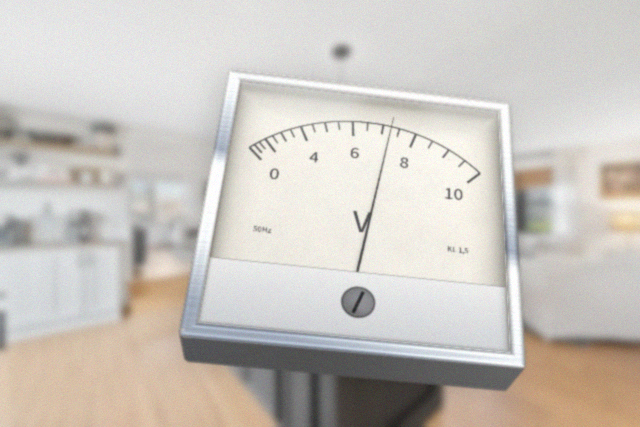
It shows 7.25V
